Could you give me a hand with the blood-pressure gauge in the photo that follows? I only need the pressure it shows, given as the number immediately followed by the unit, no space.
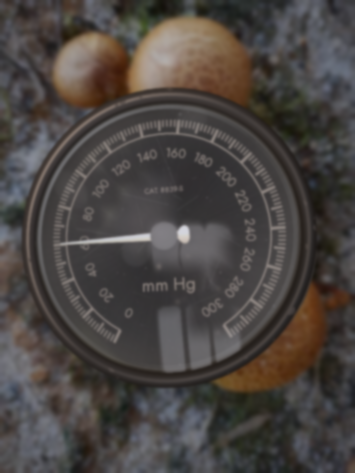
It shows 60mmHg
